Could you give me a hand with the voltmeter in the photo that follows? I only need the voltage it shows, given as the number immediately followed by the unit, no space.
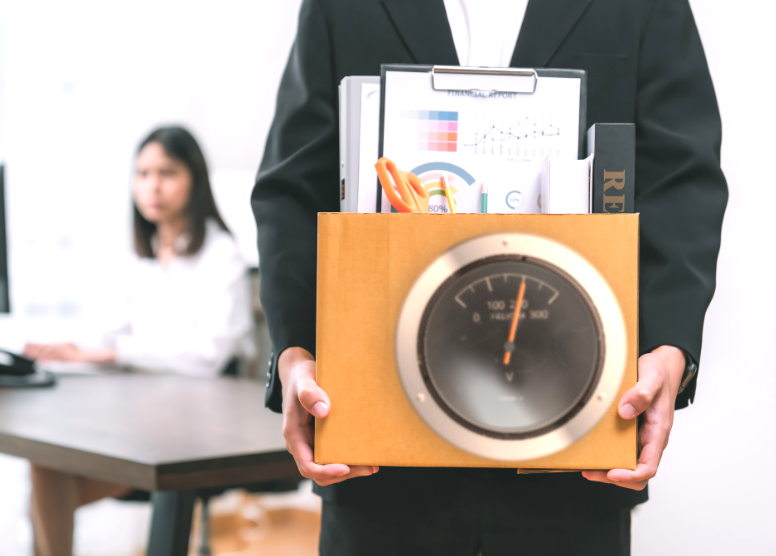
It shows 200V
